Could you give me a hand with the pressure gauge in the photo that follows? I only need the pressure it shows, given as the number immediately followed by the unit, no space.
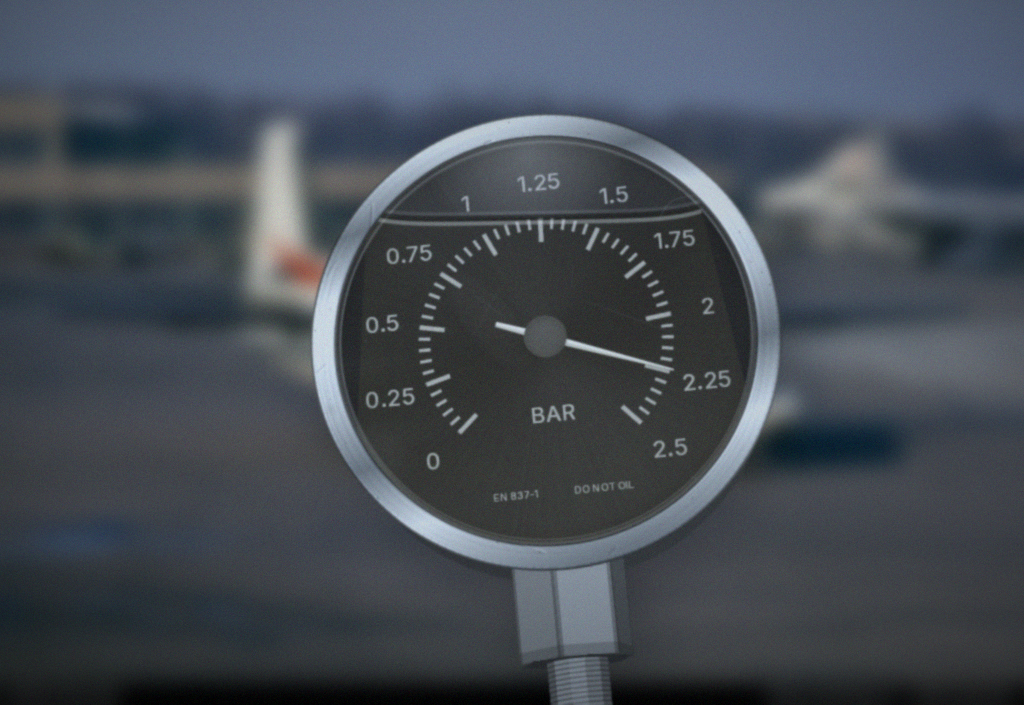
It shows 2.25bar
